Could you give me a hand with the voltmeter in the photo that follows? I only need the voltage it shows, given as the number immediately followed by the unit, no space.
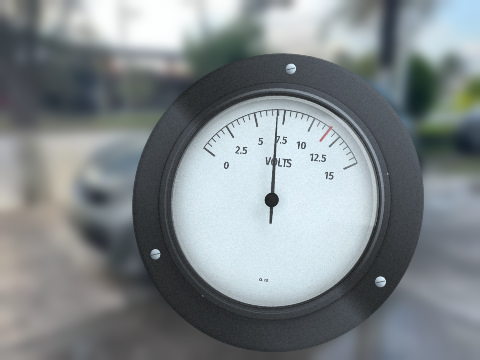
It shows 7V
